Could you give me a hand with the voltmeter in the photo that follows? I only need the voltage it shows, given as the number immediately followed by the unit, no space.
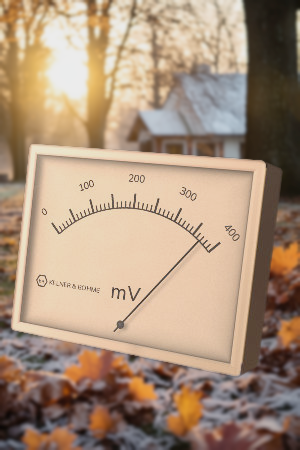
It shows 370mV
